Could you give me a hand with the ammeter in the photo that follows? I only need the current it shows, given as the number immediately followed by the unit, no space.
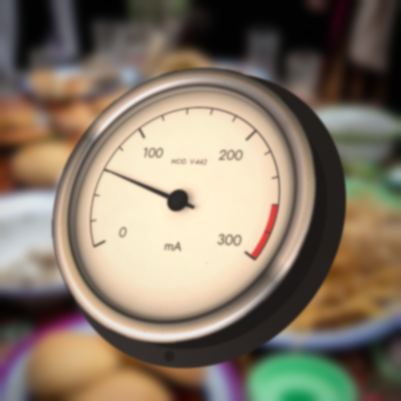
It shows 60mA
